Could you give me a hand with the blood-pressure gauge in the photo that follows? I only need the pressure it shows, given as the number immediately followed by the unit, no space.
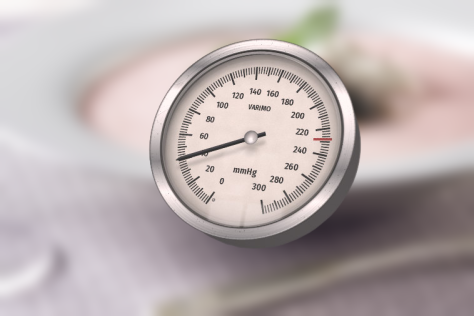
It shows 40mmHg
